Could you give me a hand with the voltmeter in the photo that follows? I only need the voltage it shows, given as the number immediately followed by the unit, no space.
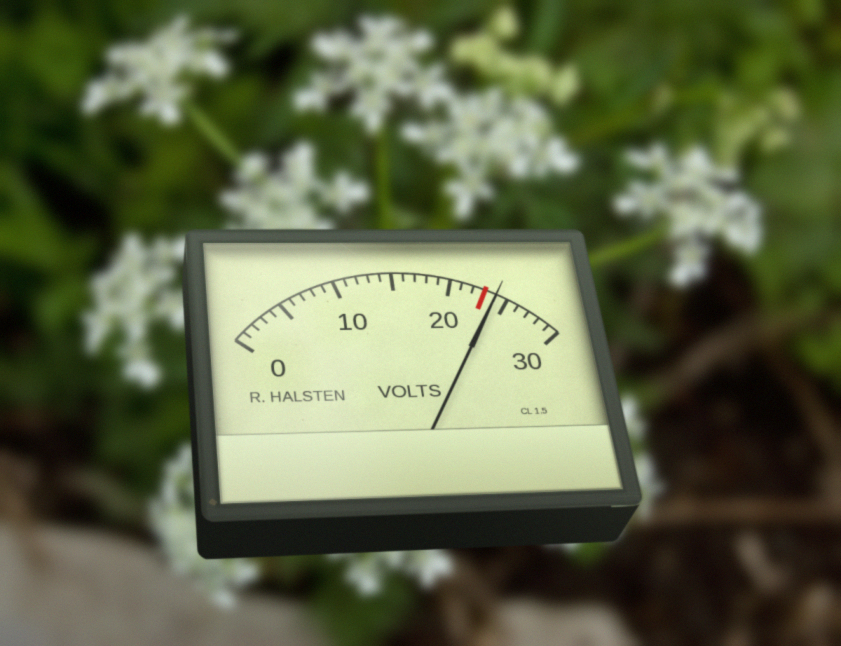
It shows 24V
